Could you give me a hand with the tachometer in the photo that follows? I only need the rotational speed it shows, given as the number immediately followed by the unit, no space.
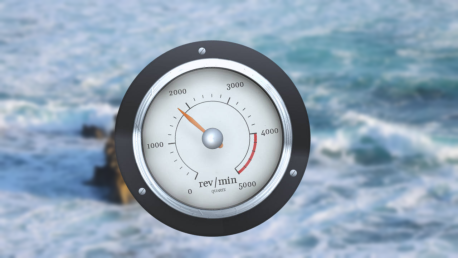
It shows 1800rpm
